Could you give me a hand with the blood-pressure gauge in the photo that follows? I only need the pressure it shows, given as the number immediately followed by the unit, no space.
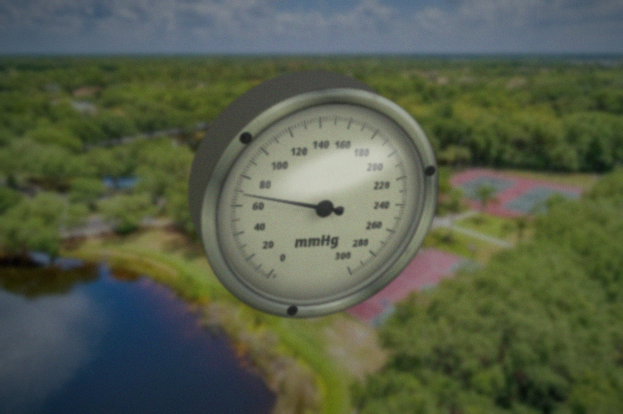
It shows 70mmHg
